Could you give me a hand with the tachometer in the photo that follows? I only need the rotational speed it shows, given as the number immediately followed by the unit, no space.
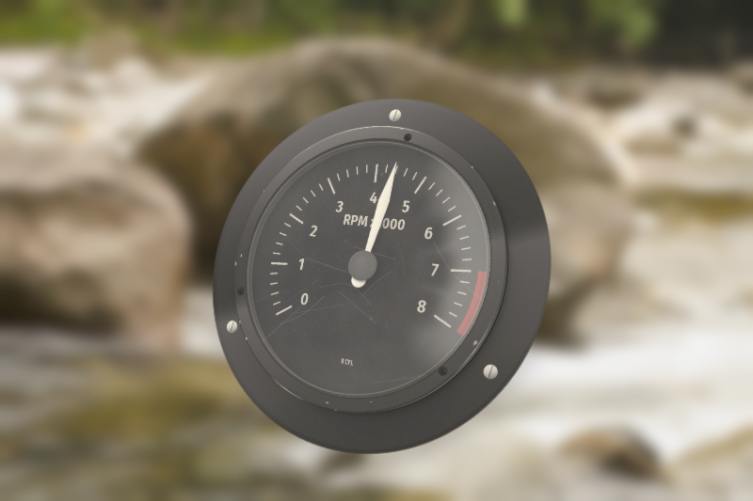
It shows 4400rpm
